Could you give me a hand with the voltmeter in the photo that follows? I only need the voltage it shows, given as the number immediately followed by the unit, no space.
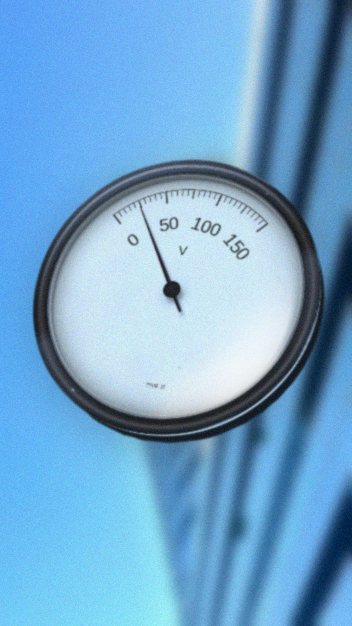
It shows 25V
